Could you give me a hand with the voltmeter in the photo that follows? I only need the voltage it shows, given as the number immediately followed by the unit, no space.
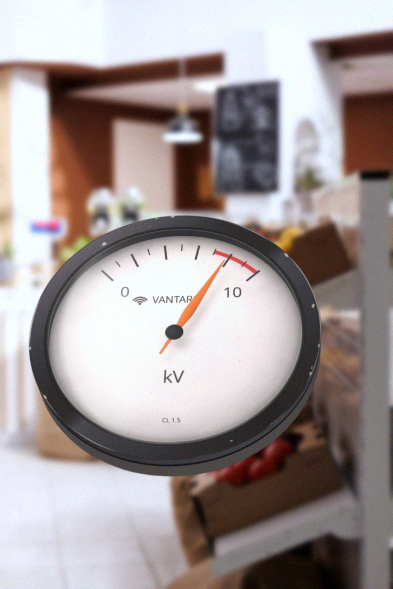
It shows 8kV
